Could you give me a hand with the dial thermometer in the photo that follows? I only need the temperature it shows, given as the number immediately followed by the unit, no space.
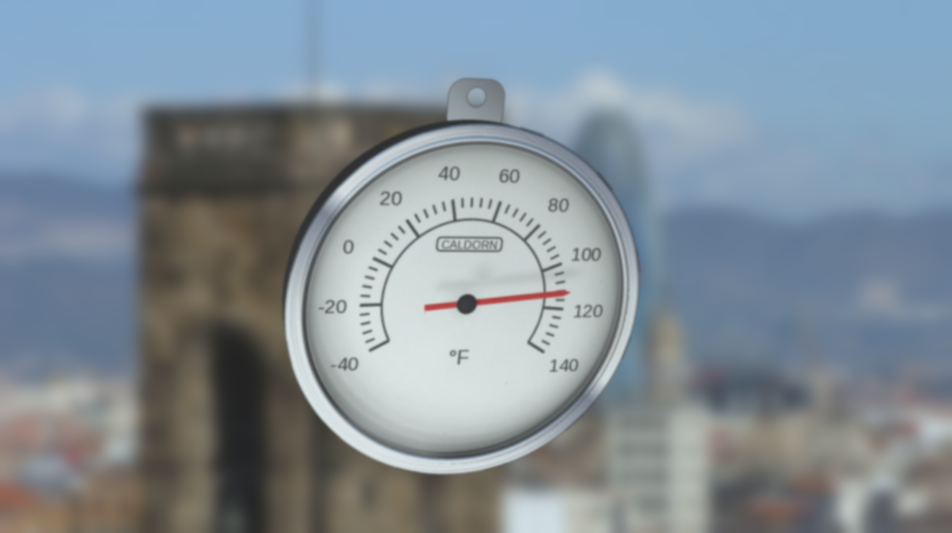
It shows 112°F
